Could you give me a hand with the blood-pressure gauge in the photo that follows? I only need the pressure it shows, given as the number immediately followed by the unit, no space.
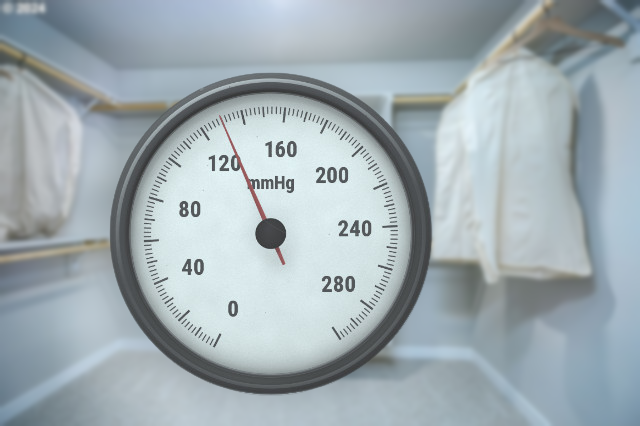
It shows 130mmHg
